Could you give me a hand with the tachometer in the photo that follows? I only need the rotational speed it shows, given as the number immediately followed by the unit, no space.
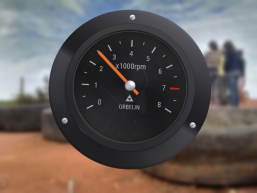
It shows 2500rpm
